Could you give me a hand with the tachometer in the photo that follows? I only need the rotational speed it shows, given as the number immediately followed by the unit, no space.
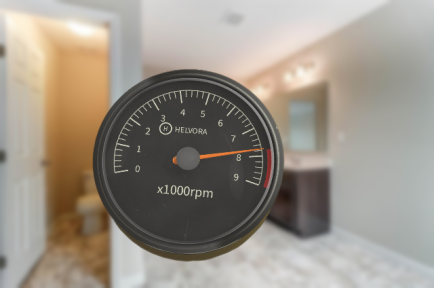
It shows 7800rpm
